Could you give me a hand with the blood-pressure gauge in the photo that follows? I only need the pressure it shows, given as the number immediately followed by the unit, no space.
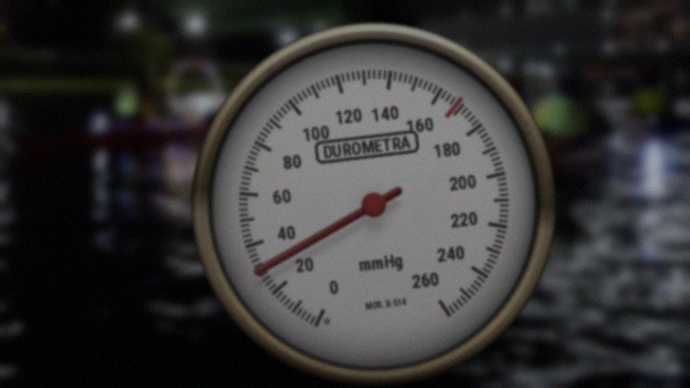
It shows 30mmHg
